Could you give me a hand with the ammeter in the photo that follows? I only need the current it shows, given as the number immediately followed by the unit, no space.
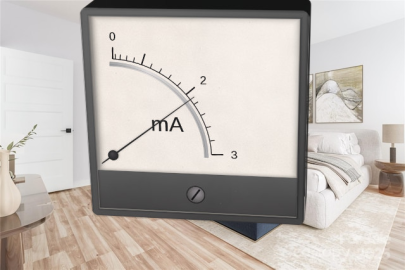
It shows 2.1mA
